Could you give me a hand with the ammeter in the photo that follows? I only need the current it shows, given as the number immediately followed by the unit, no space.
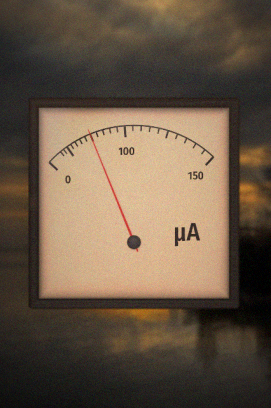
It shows 75µA
